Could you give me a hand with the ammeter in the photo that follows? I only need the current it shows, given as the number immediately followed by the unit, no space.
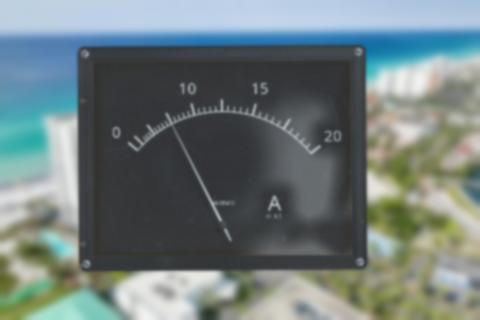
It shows 7.5A
